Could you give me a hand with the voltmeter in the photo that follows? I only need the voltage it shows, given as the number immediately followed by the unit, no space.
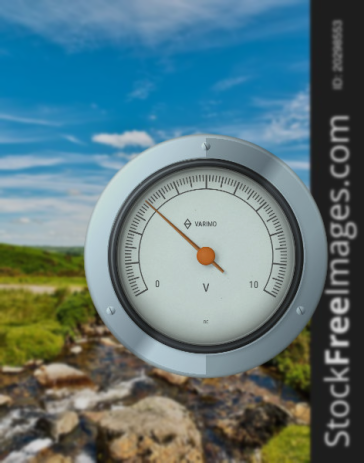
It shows 3V
